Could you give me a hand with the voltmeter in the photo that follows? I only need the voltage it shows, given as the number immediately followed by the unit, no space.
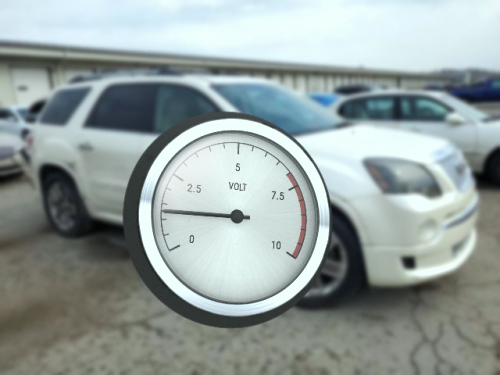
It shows 1.25V
